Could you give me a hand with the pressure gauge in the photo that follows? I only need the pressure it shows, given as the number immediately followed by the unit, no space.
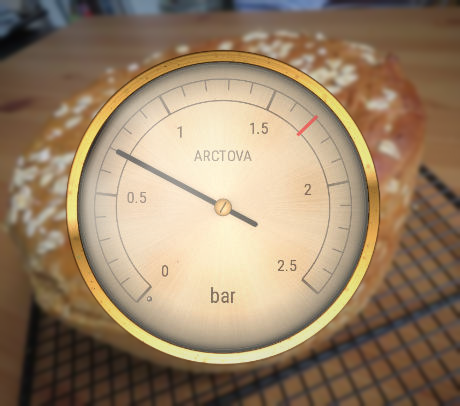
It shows 0.7bar
